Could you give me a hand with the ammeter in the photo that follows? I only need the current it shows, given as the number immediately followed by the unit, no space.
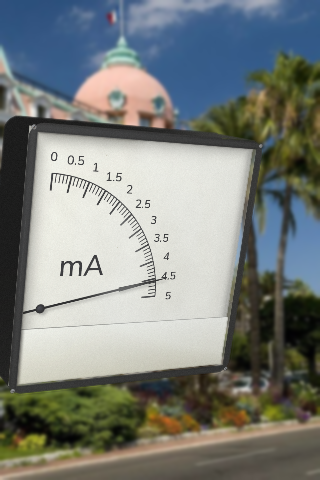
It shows 4.5mA
